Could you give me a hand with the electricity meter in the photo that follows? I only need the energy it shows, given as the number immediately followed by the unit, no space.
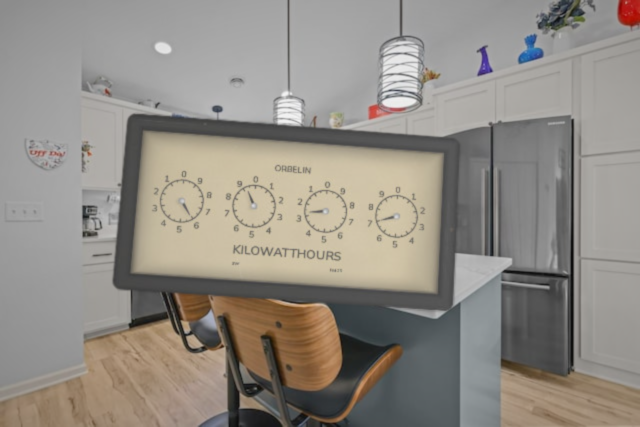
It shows 5927kWh
